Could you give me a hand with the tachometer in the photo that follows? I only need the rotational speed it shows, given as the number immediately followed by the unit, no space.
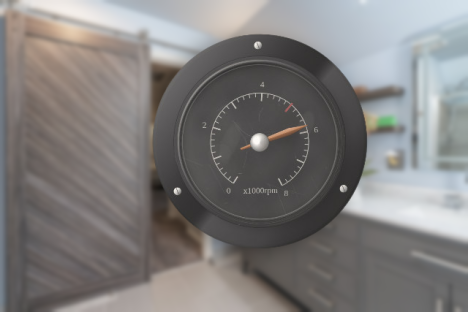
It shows 5800rpm
